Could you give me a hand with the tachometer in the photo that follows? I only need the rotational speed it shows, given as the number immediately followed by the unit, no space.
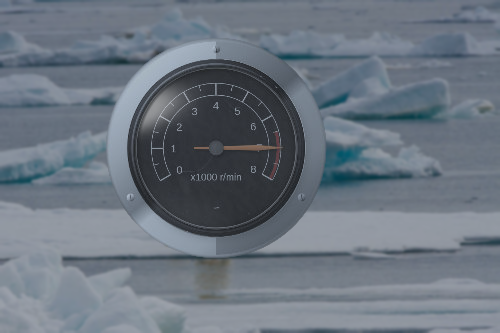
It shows 7000rpm
